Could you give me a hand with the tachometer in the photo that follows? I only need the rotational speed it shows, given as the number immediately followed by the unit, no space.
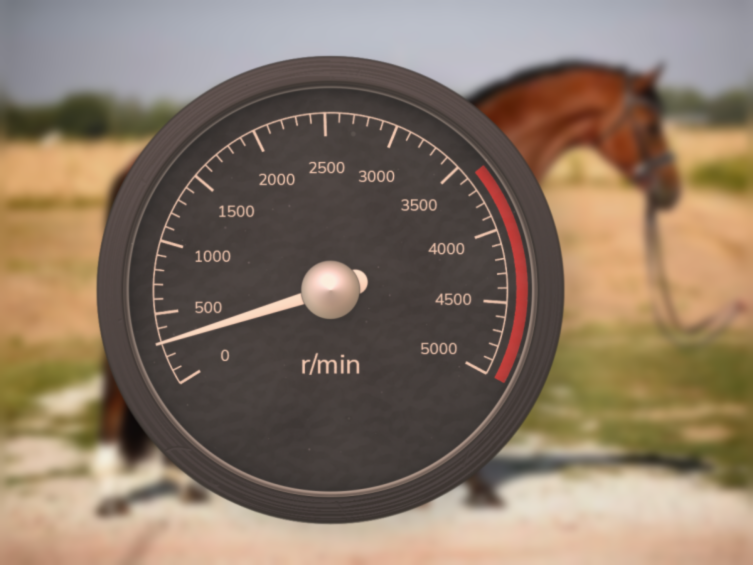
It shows 300rpm
